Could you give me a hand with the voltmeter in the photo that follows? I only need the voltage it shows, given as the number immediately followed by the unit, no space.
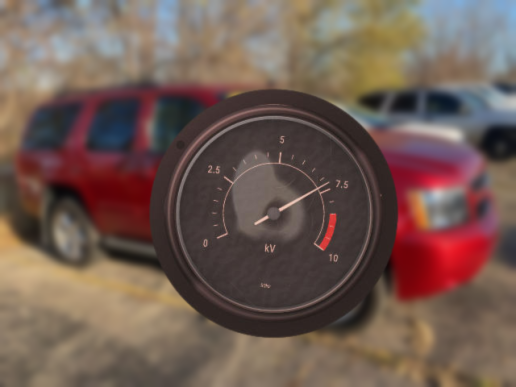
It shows 7.25kV
